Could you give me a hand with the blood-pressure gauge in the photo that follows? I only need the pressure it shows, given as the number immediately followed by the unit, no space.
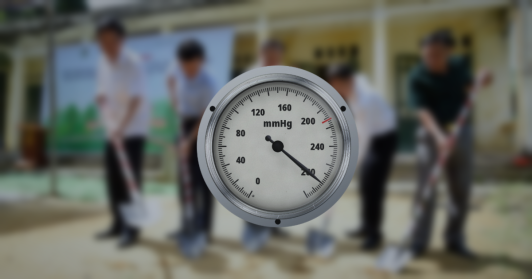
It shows 280mmHg
